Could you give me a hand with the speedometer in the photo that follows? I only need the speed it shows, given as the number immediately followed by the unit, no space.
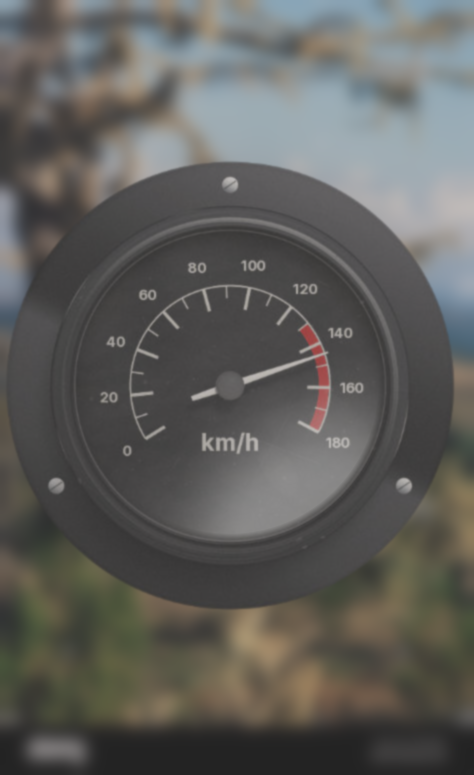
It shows 145km/h
